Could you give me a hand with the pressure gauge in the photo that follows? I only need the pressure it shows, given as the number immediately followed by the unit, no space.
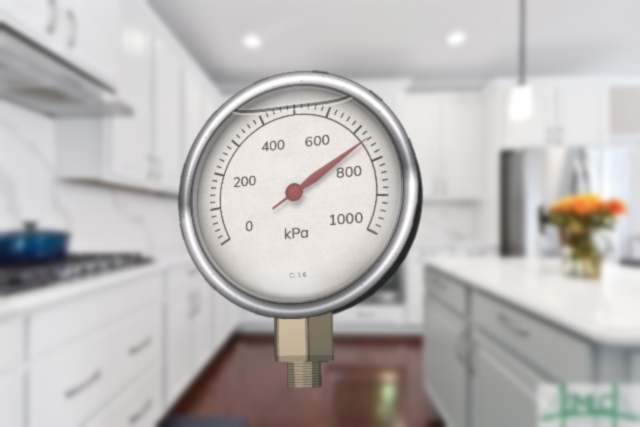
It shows 740kPa
